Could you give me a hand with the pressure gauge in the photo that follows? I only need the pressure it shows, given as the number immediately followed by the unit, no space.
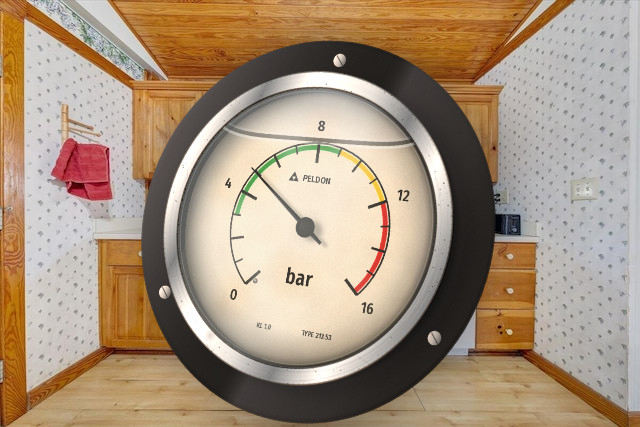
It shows 5bar
